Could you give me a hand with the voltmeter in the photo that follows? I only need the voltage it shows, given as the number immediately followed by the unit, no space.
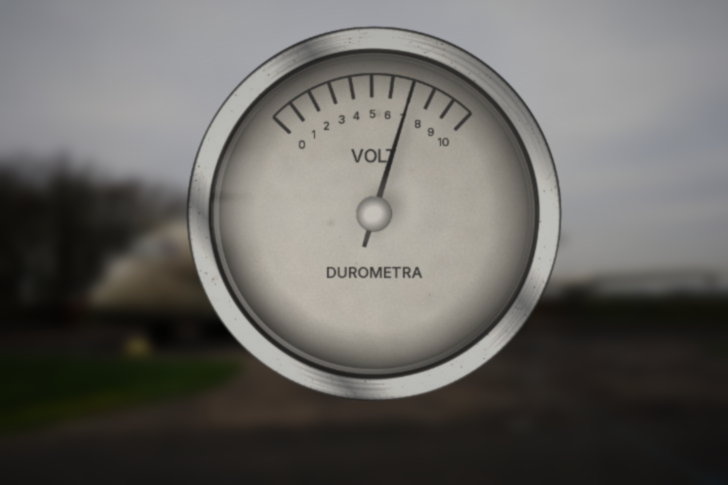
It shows 7V
